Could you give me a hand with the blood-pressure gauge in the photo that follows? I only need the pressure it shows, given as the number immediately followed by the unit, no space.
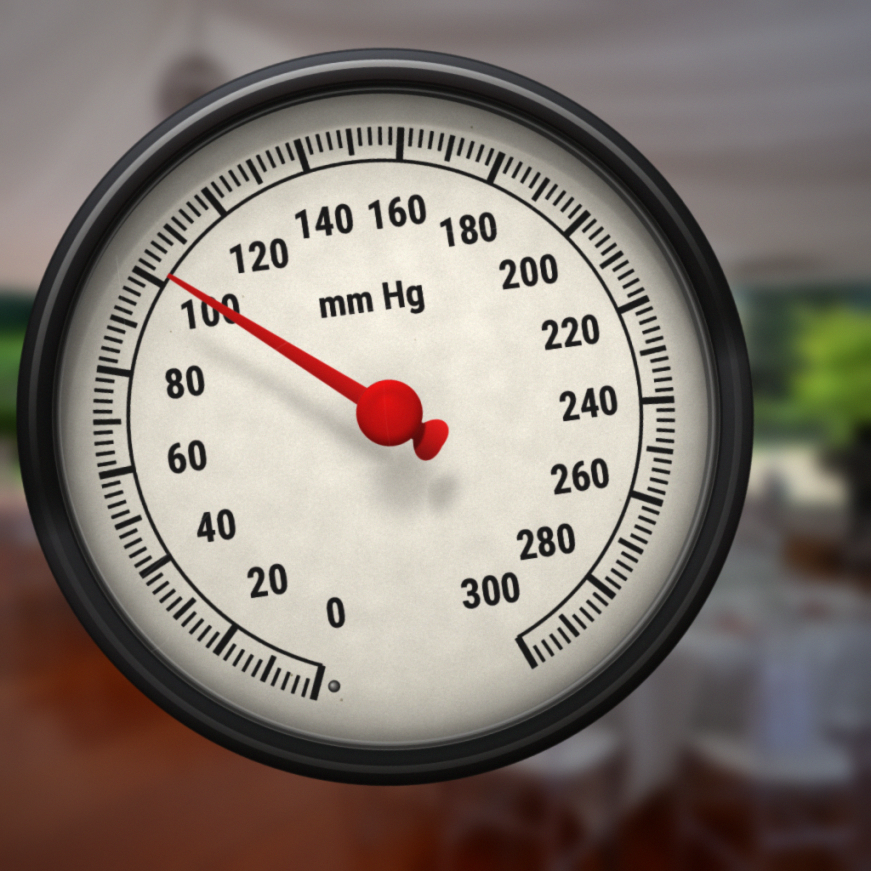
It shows 102mmHg
